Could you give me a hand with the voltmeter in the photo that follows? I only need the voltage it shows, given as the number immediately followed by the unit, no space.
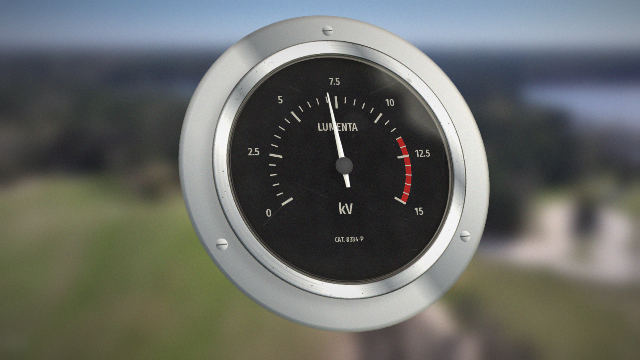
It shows 7kV
